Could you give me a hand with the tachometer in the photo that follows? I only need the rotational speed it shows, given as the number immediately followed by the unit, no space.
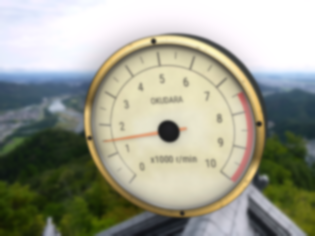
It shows 1500rpm
